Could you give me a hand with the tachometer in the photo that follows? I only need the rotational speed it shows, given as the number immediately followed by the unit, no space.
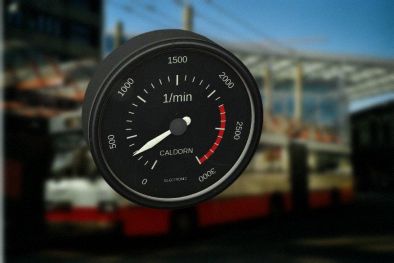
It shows 300rpm
